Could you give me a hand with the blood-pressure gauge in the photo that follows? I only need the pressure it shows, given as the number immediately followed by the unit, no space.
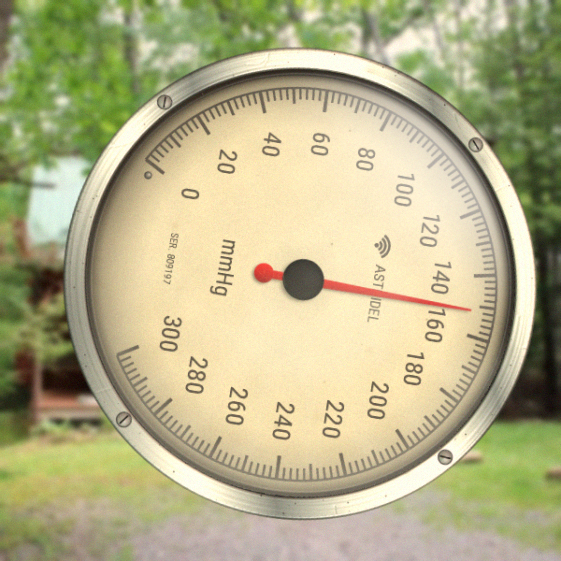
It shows 152mmHg
